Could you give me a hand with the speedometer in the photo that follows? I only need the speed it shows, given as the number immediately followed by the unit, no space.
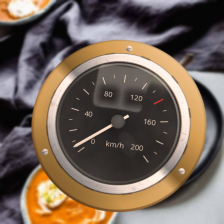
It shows 5km/h
